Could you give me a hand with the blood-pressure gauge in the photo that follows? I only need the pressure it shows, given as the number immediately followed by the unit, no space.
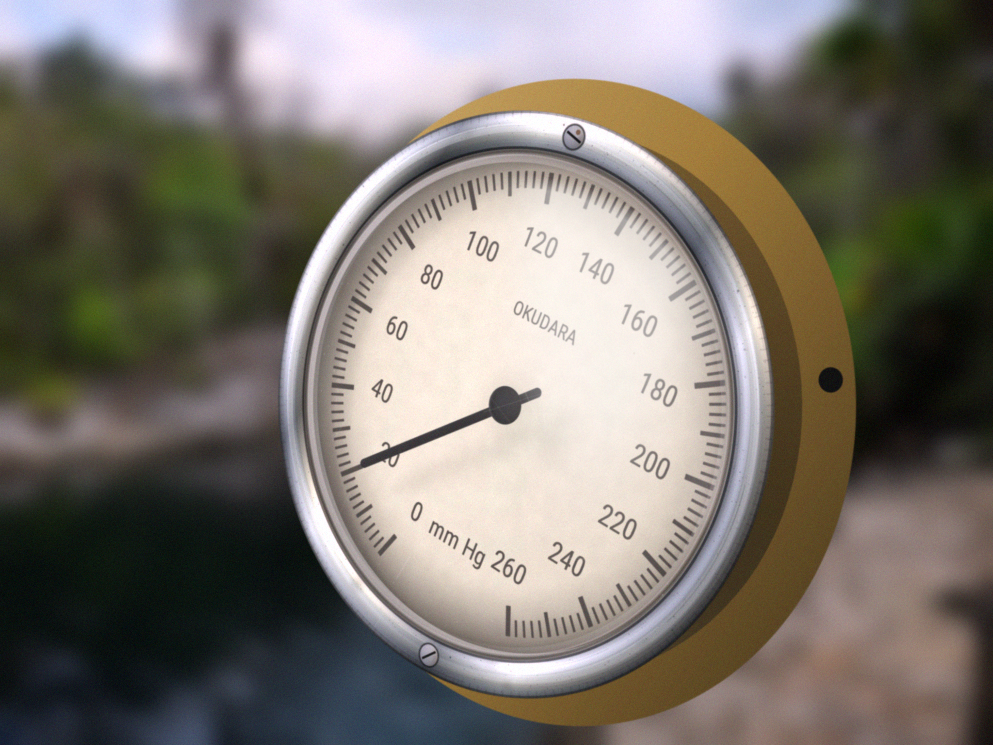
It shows 20mmHg
